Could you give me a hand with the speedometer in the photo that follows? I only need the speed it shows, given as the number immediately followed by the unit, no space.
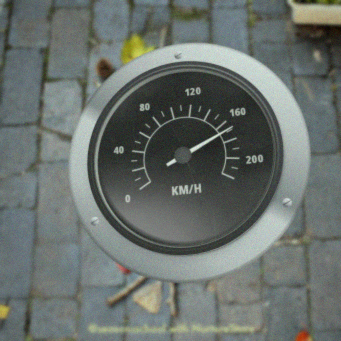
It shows 170km/h
